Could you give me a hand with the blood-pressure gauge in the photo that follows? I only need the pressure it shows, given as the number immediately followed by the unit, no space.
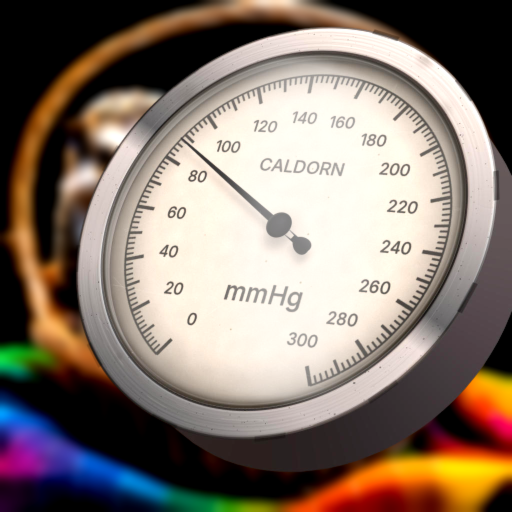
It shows 88mmHg
